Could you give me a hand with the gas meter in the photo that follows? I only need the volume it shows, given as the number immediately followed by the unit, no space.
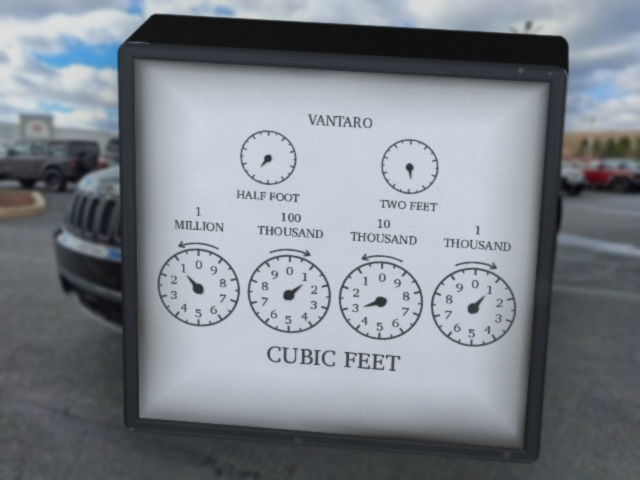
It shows 113100ft³
